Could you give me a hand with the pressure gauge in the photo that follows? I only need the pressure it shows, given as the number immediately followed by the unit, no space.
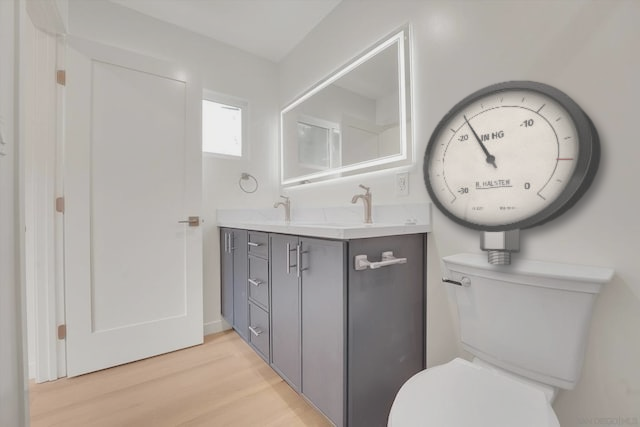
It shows -18inHg
